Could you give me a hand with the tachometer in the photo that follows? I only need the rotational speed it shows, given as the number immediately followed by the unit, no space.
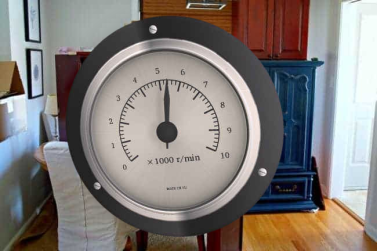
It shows 5400rpm
